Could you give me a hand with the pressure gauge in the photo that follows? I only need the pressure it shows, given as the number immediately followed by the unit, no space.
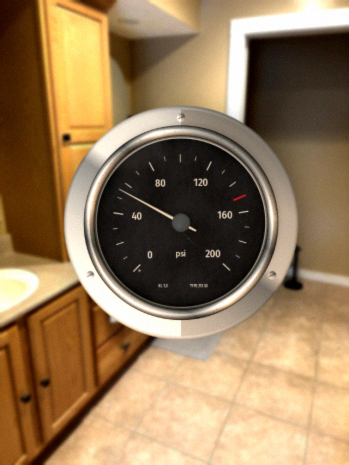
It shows 55psi
